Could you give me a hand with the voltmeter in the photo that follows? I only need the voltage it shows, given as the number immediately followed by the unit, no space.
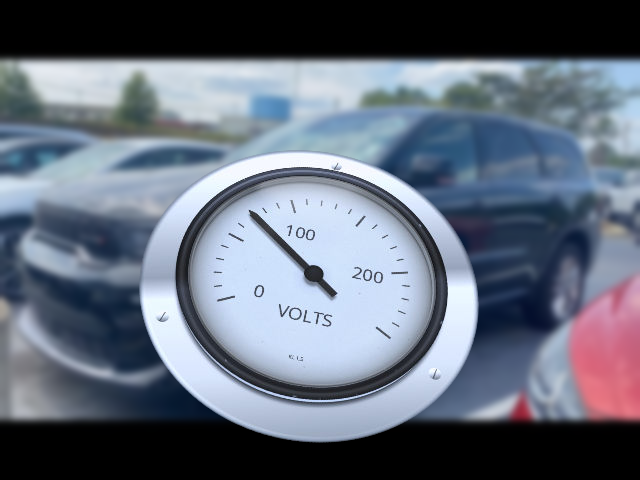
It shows 70V
